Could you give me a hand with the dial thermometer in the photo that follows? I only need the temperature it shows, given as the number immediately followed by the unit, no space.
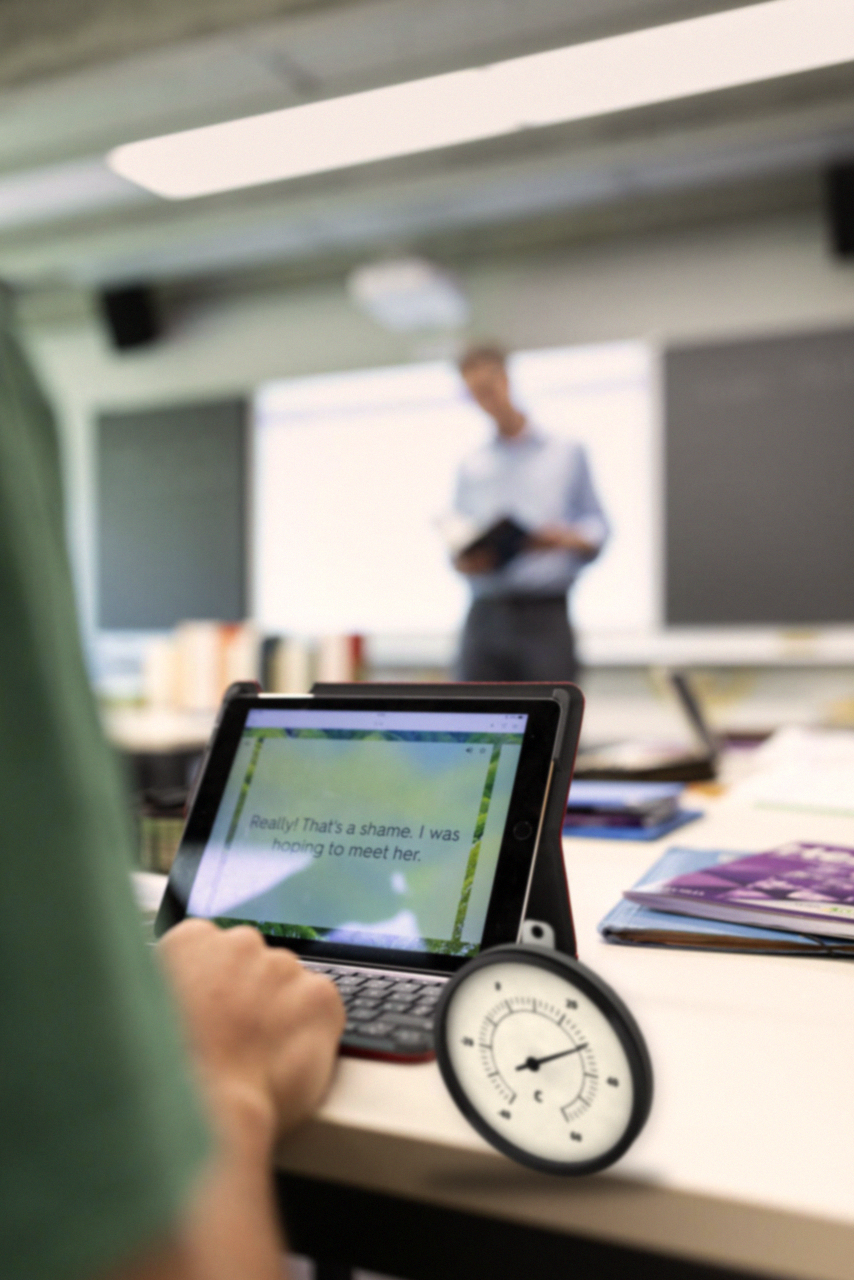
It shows 30°C
